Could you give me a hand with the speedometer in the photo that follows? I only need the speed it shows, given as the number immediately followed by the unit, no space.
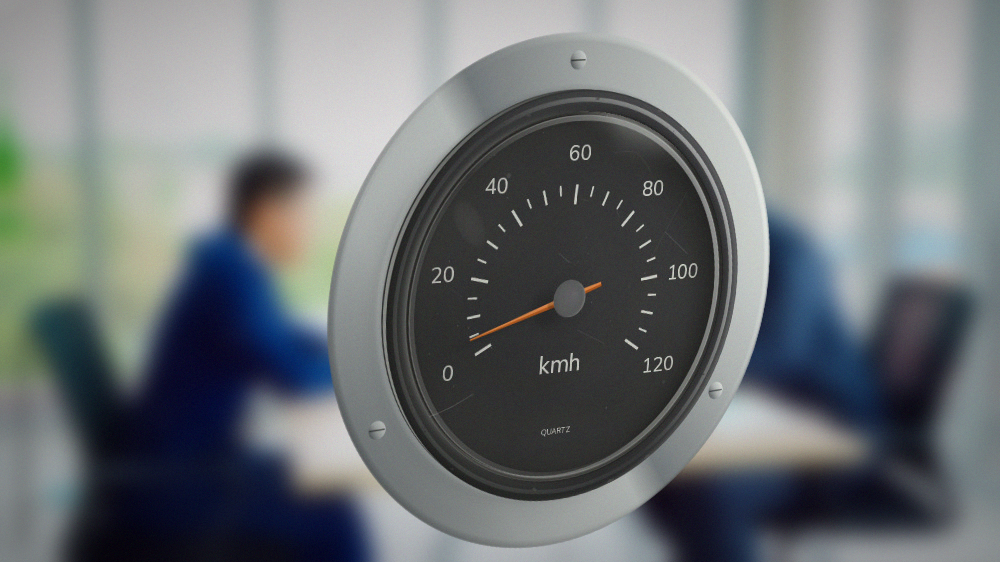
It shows 5km/h
